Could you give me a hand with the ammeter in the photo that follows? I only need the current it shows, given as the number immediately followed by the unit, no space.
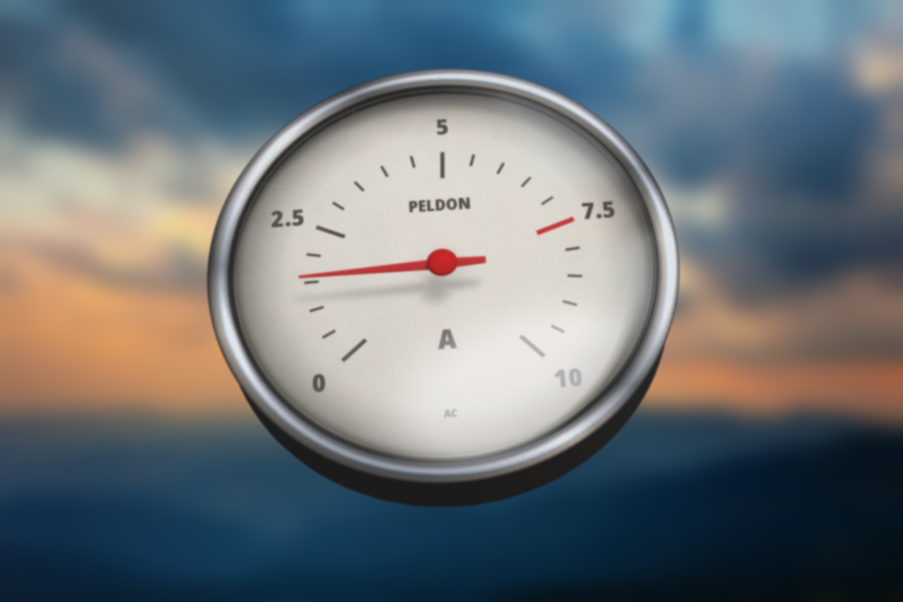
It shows 1.5A
